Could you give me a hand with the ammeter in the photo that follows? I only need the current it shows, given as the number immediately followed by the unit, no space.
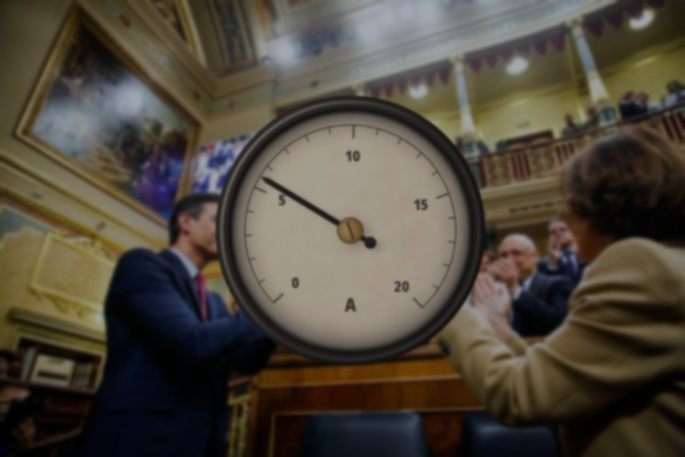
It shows 5.5A
